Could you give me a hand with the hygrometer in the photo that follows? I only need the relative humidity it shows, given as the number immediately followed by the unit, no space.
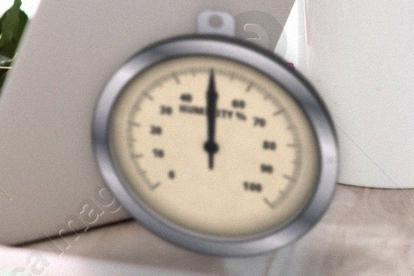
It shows 50%
